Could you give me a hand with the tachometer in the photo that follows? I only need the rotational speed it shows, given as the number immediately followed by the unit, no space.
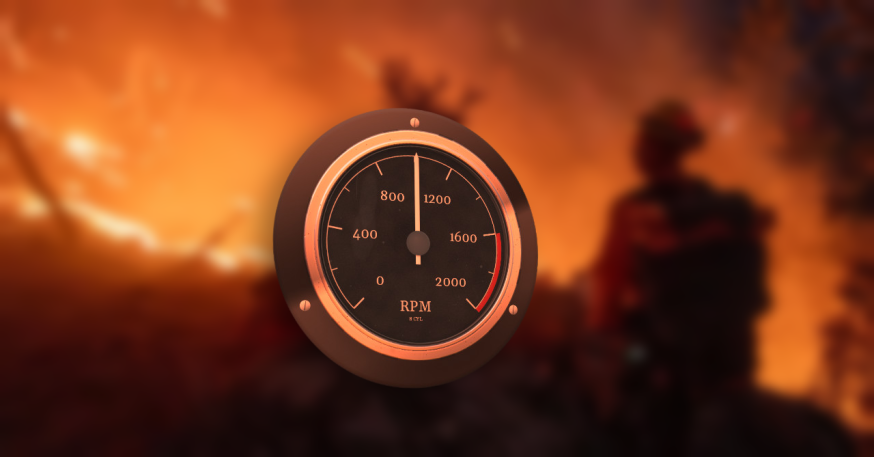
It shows 1000rpm
